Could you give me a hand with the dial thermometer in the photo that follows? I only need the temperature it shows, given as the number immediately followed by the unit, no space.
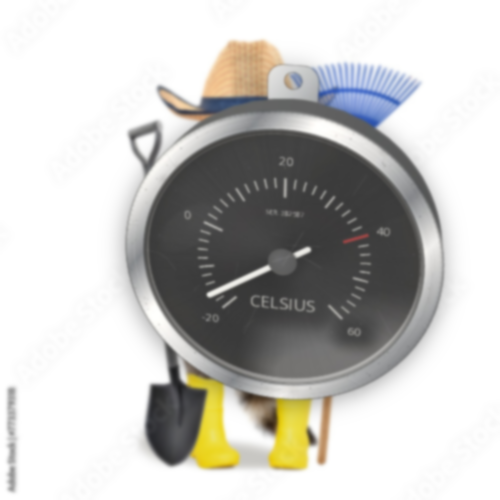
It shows -16°C
